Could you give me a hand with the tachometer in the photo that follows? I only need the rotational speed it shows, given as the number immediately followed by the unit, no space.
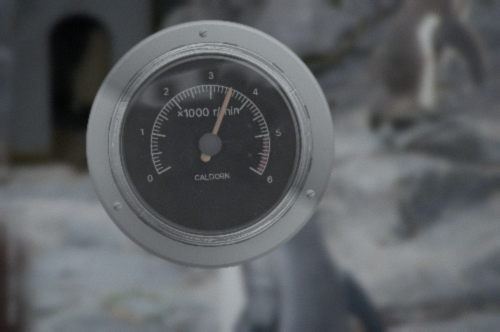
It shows 3500rpm
